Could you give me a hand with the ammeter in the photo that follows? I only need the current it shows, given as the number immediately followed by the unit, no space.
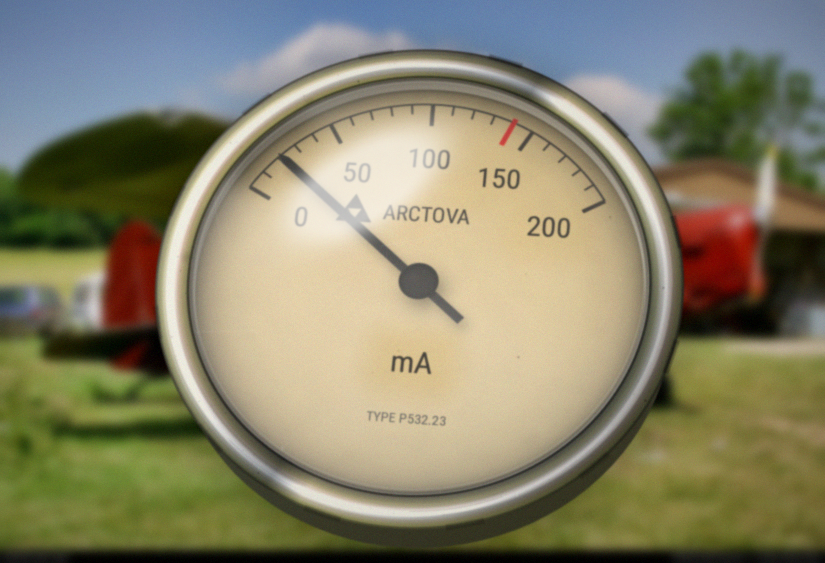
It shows 20mA
